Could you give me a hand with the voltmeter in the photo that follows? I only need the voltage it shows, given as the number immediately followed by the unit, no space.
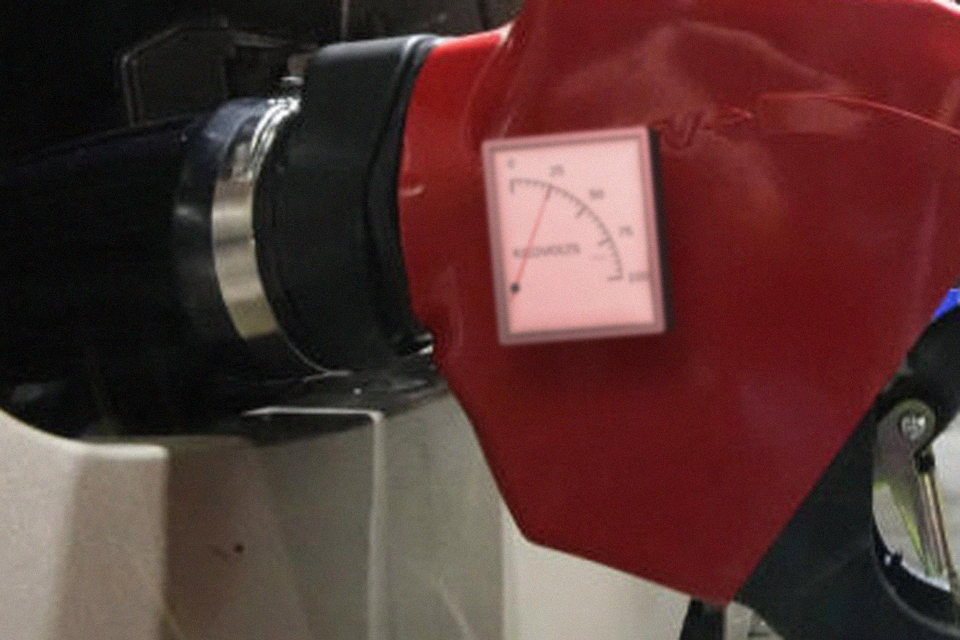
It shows 25kV
